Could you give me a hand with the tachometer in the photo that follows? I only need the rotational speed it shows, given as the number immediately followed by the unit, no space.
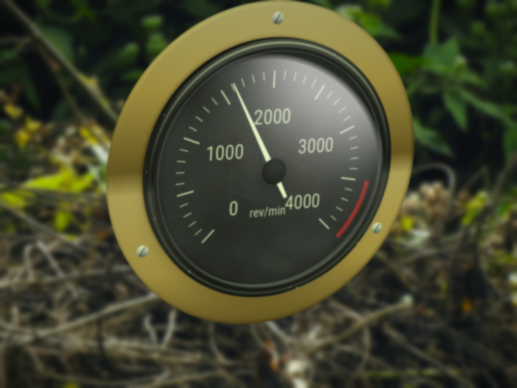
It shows 1600rpm
